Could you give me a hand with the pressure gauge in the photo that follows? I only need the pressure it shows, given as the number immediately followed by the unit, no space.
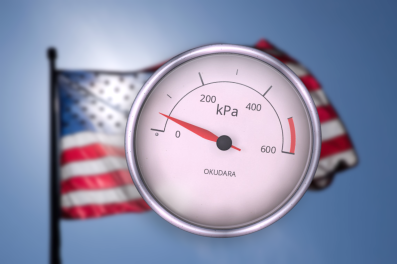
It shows 50kPa
